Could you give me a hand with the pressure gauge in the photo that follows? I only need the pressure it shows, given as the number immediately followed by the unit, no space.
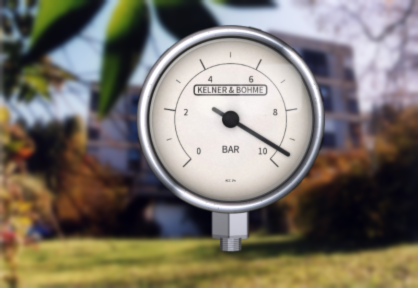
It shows 9.5bar
